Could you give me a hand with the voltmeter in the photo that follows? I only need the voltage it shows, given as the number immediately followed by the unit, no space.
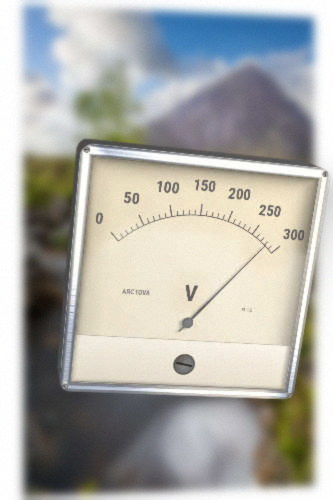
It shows 280V
